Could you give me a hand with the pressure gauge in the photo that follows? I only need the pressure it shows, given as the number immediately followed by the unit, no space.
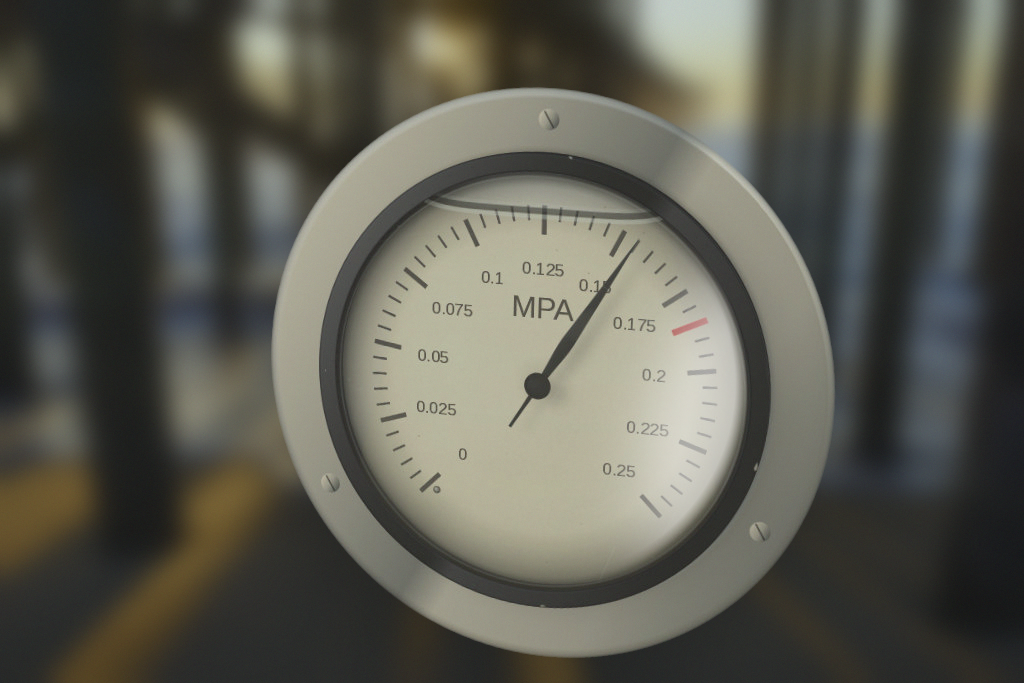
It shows 0.155MPa
